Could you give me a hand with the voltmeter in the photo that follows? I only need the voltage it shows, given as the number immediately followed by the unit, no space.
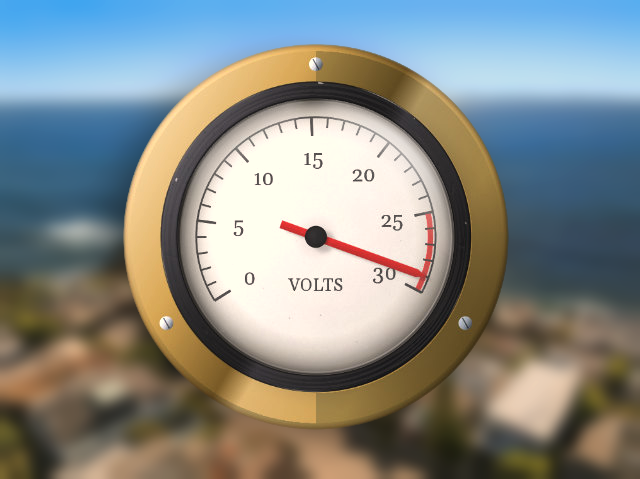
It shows 29V
